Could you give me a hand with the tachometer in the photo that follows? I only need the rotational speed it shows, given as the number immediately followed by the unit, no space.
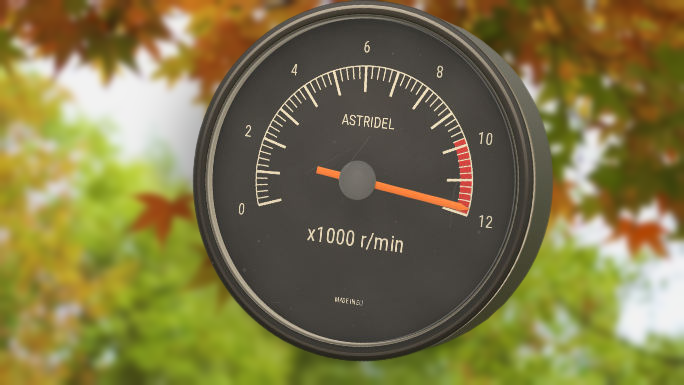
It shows 11800rpm
